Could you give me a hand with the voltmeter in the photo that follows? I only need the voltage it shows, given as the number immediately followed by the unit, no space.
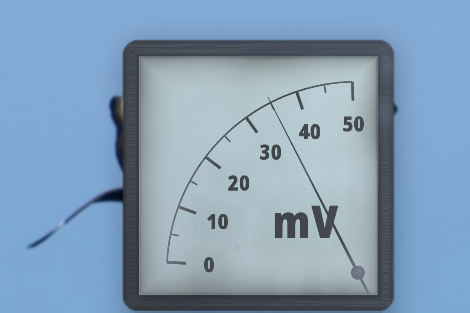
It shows 35mV
